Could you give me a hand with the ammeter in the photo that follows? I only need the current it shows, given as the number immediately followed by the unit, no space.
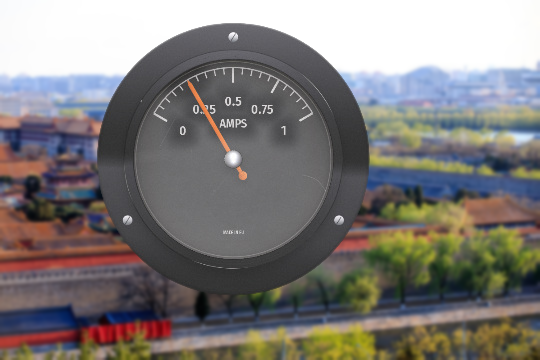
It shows 0.25A
